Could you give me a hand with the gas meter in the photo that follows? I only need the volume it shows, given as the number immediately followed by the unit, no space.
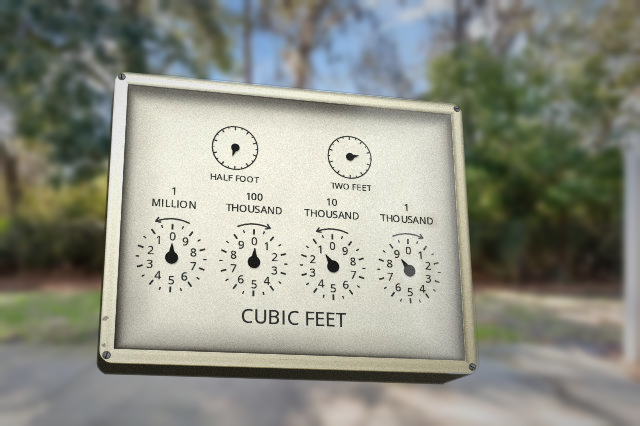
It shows 900ft³
